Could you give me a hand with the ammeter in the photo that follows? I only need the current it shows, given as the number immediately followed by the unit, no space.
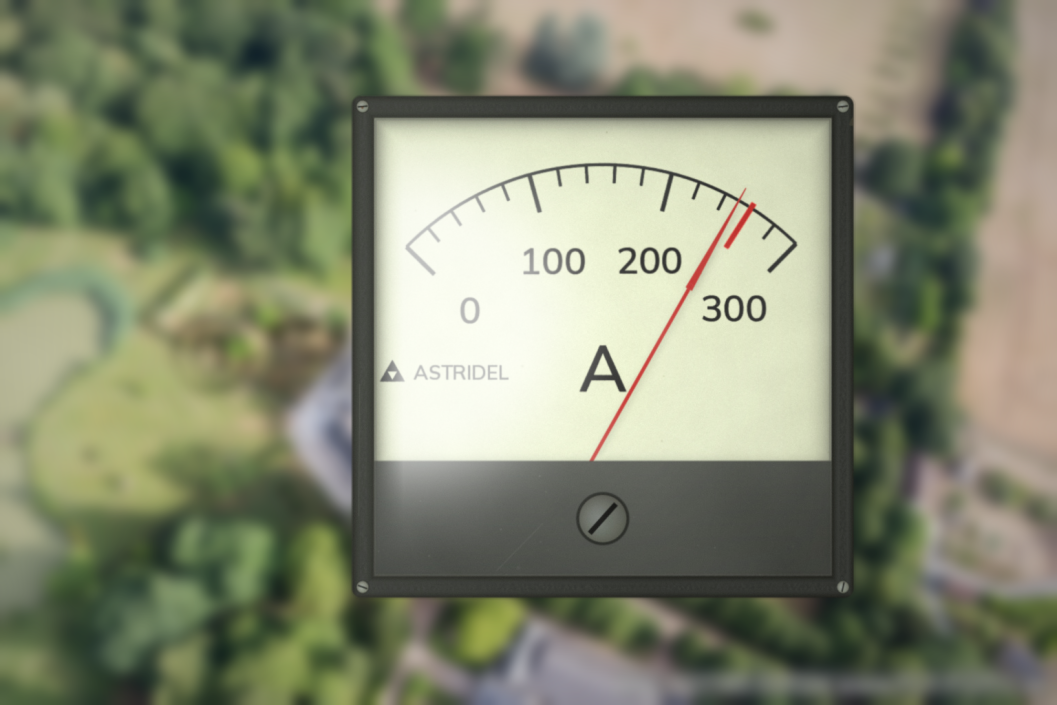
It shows 250A
